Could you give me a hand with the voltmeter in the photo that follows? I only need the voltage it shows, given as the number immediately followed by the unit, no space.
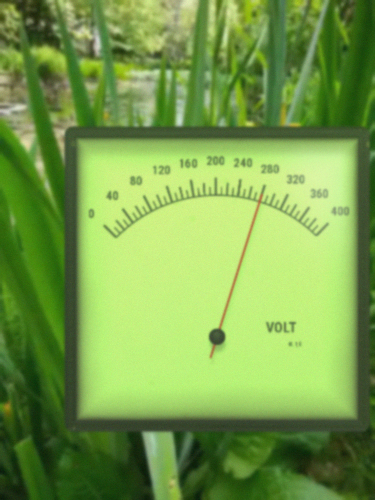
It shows 280V
